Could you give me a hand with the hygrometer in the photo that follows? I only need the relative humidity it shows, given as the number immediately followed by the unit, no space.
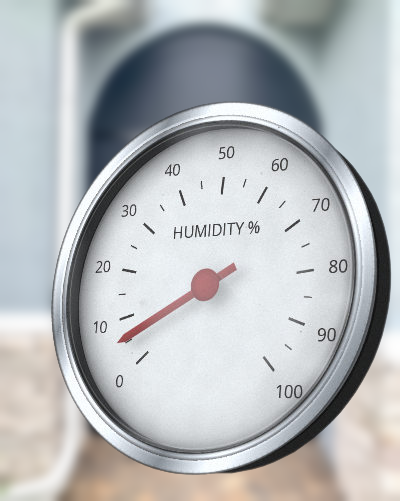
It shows 5%
